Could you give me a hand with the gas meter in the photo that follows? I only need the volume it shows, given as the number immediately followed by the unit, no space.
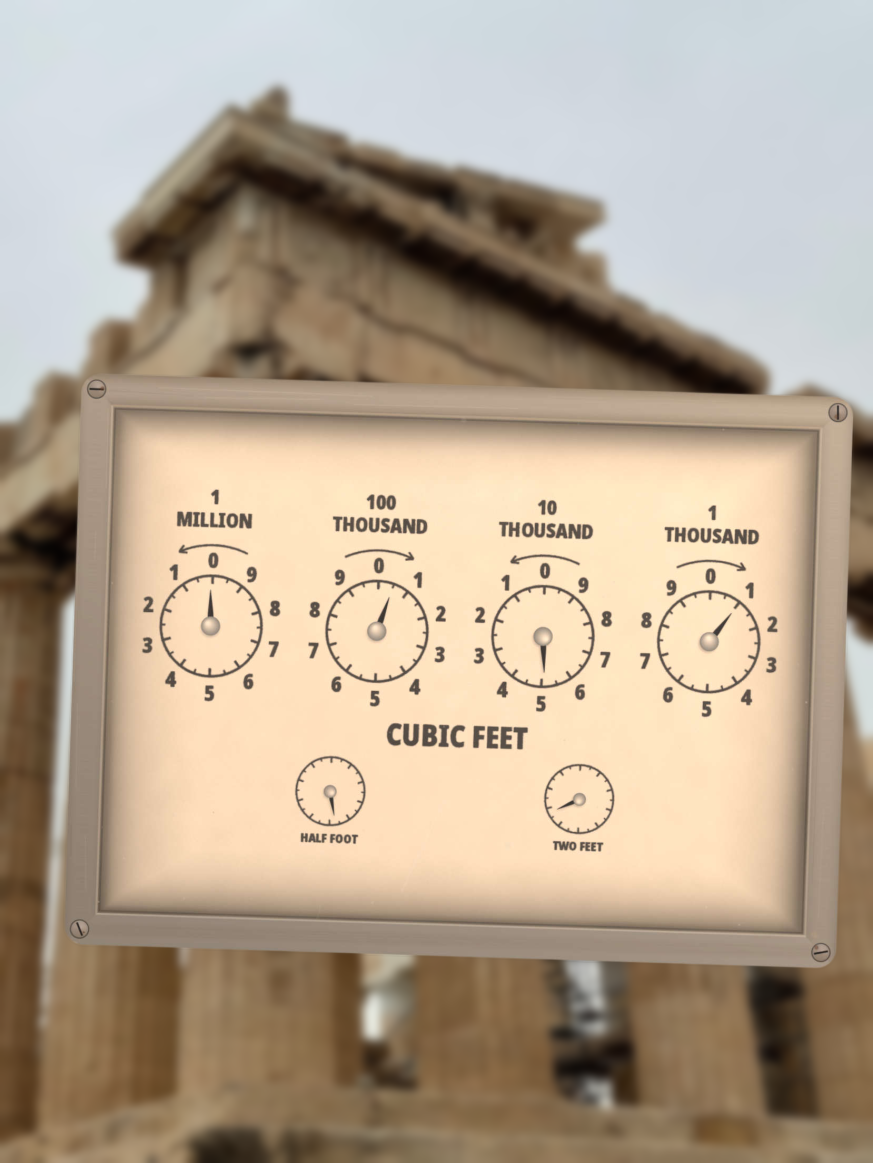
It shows 5100ft³
